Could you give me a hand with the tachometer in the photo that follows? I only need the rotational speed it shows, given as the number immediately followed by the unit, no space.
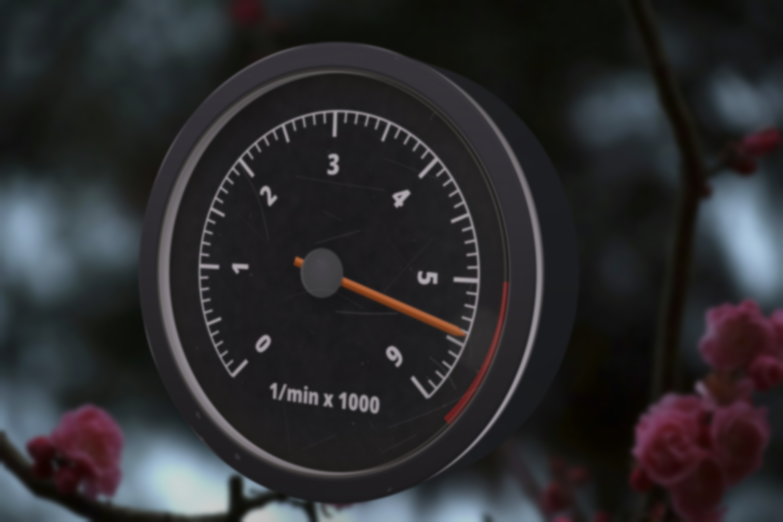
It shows 5400rpm
